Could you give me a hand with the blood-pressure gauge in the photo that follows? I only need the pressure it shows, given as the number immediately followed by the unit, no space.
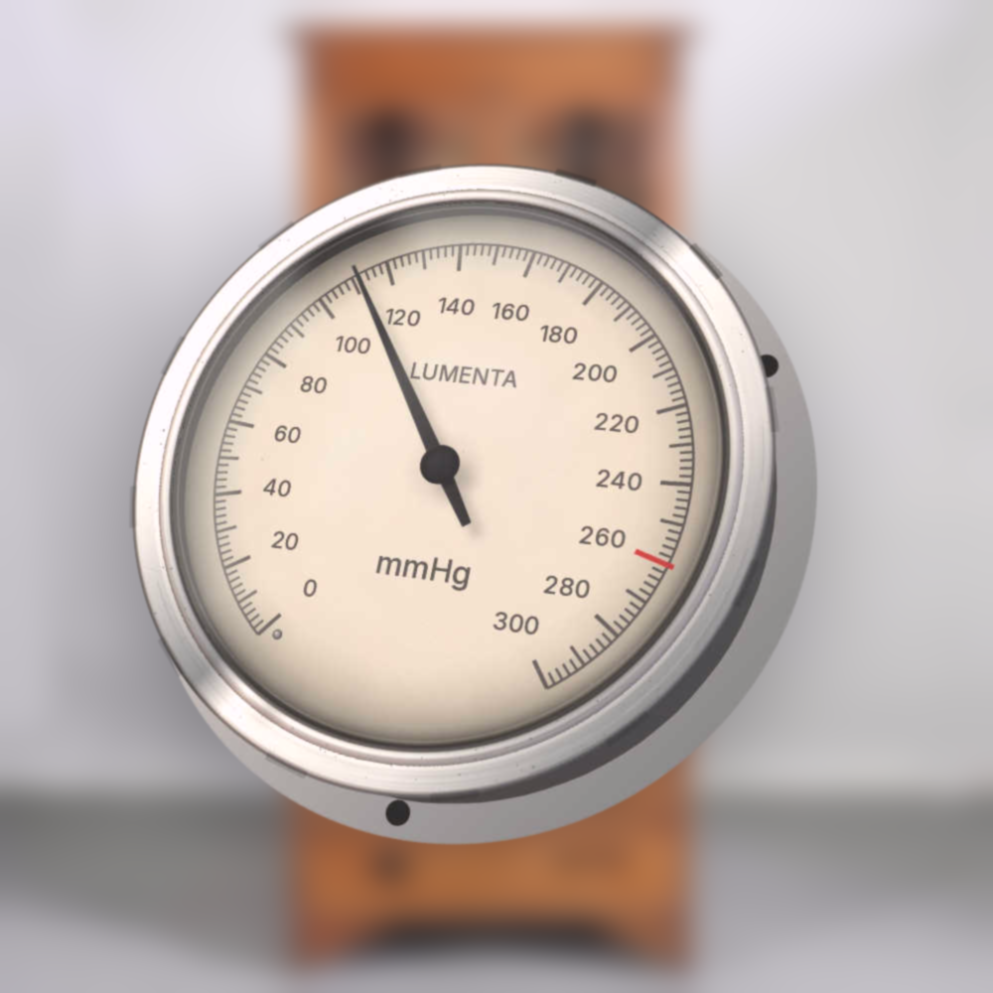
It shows 112mmHg
